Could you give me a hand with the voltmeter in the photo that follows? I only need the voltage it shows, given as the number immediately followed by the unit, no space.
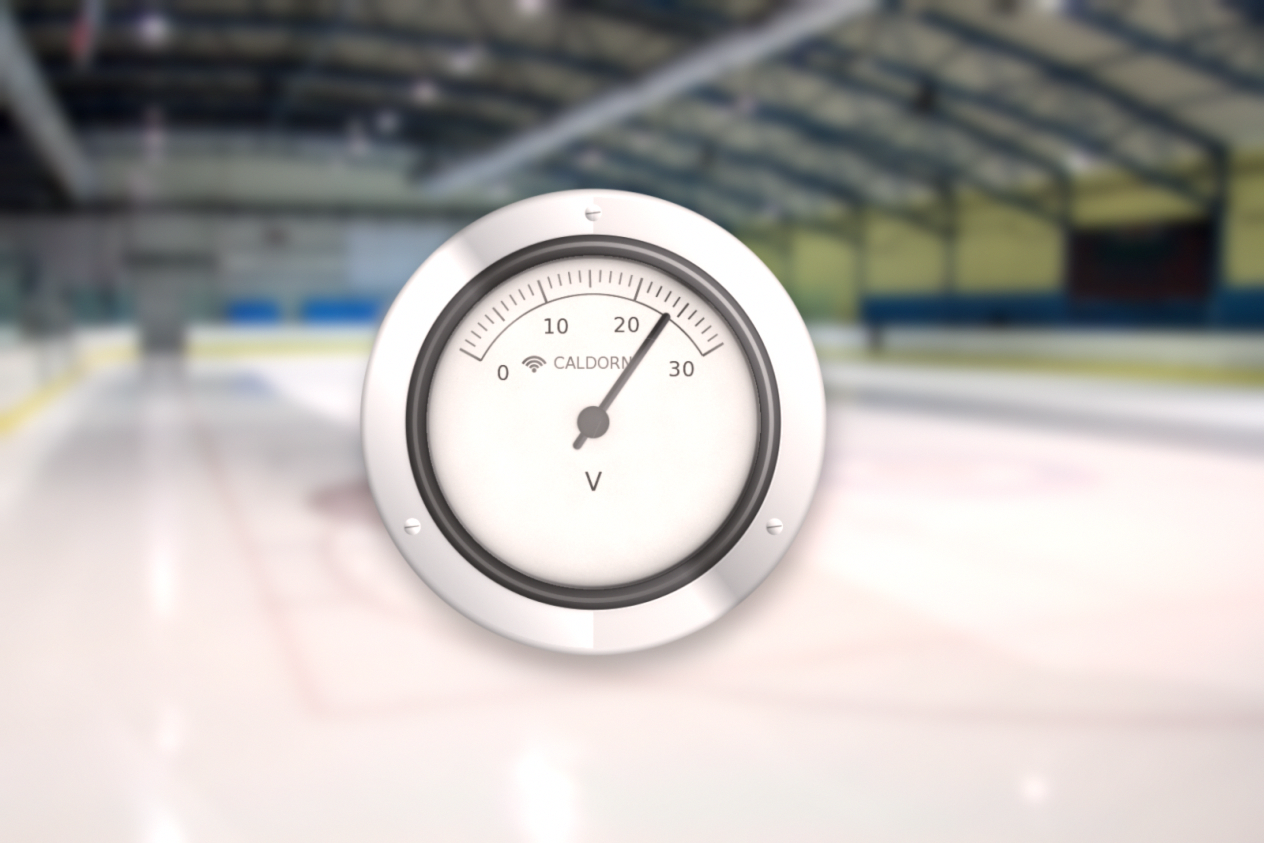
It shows 24V
